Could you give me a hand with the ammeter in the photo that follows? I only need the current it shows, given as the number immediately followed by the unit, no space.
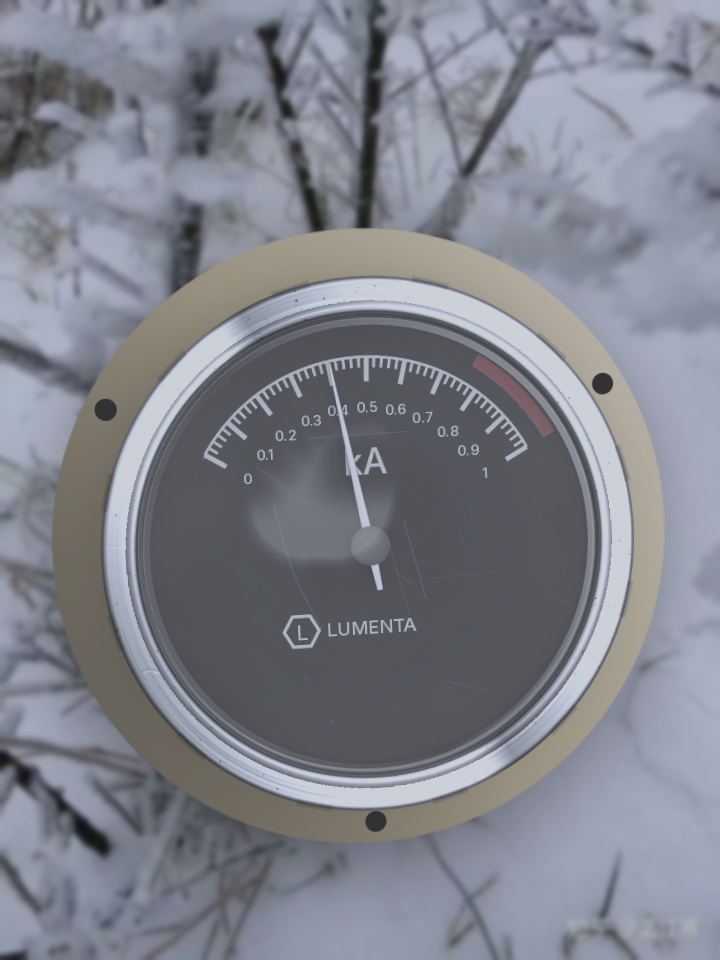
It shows 0.4kA
